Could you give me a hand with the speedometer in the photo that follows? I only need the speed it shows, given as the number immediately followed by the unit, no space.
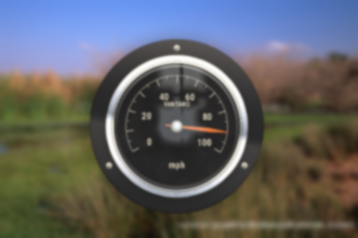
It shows 90mph
